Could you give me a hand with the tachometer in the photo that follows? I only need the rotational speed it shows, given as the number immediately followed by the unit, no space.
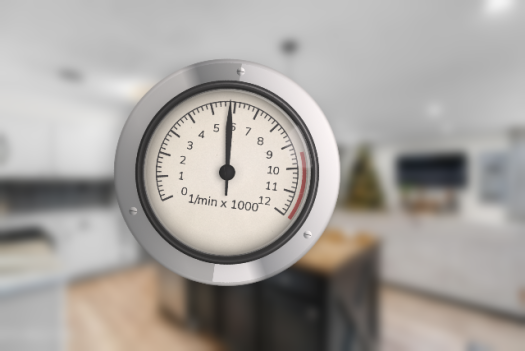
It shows 5800rpm
